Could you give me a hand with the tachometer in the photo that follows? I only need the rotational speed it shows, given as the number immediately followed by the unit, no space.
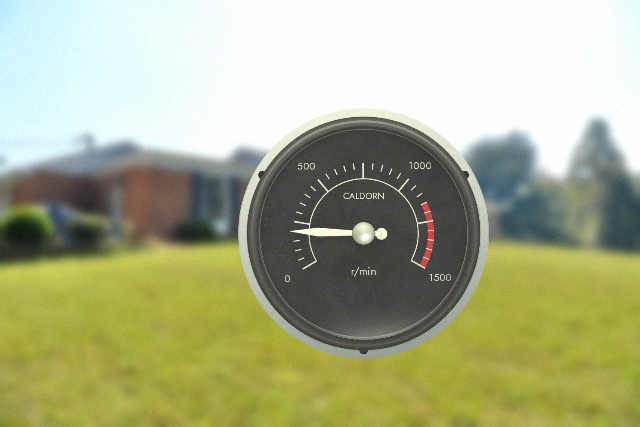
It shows 200rpm
